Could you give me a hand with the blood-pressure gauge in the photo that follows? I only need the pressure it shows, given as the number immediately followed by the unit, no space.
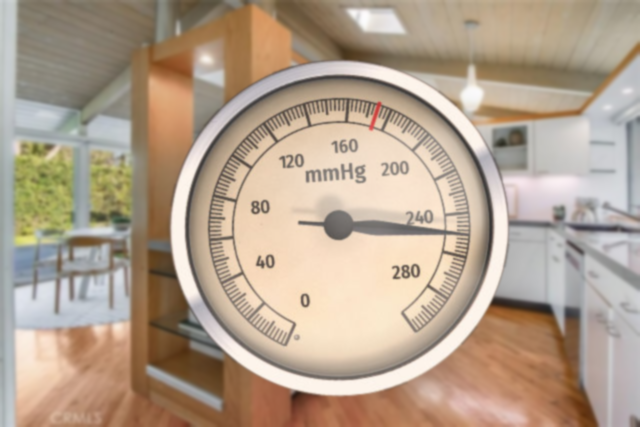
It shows 250mmHg
